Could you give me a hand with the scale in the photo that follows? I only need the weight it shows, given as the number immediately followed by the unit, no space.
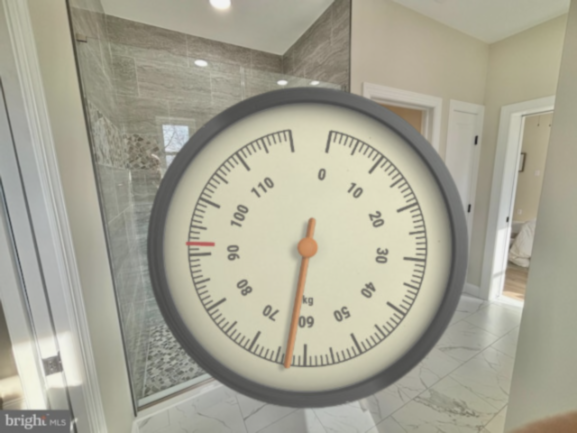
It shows 63kg
